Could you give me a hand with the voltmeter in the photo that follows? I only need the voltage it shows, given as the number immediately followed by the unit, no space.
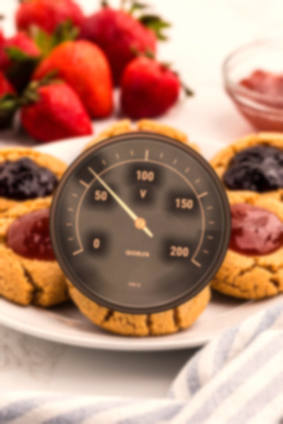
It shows 60V
